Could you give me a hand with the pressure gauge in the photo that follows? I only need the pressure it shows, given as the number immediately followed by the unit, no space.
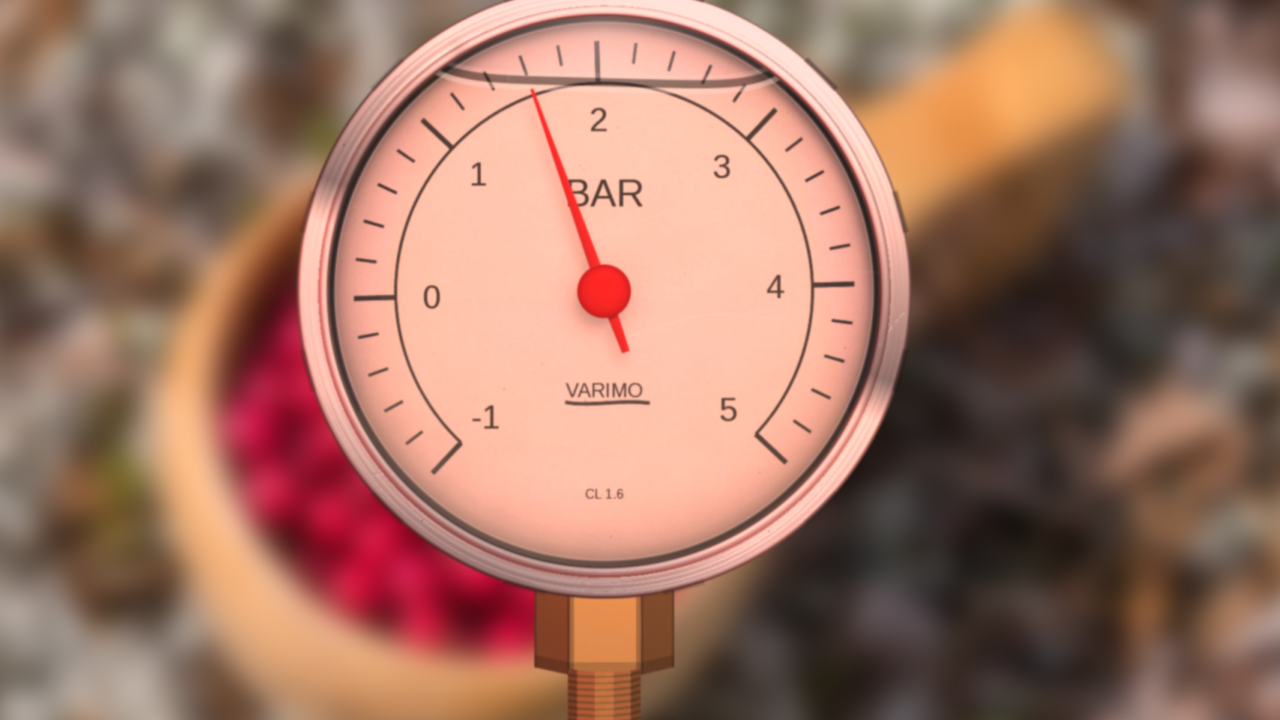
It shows 1.6bar
